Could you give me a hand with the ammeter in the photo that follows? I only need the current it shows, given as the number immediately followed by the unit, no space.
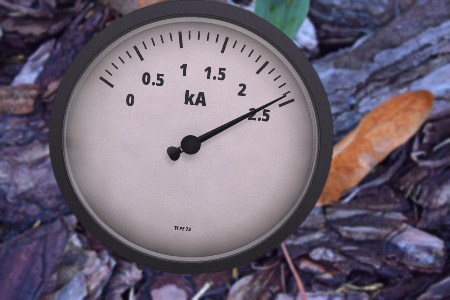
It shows 2.4kA
